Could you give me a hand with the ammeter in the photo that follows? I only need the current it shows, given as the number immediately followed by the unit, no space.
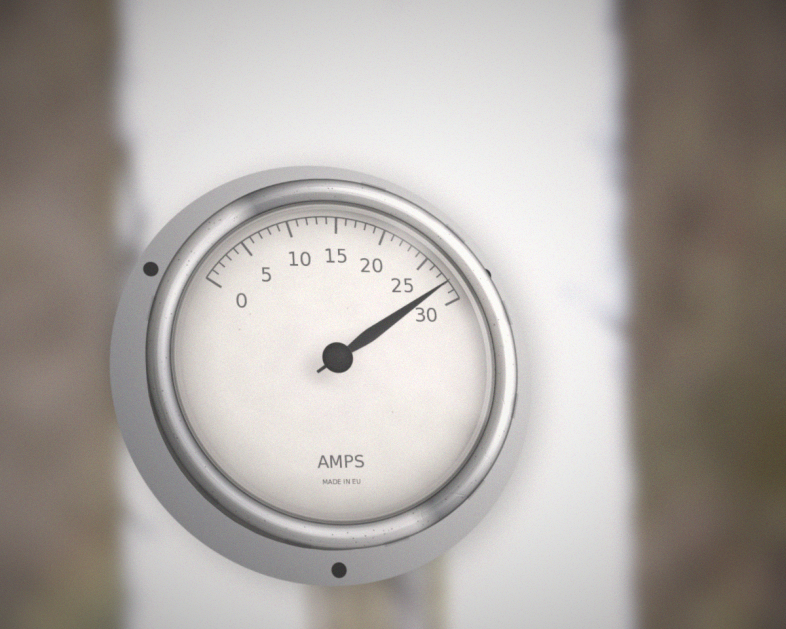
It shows 28A
